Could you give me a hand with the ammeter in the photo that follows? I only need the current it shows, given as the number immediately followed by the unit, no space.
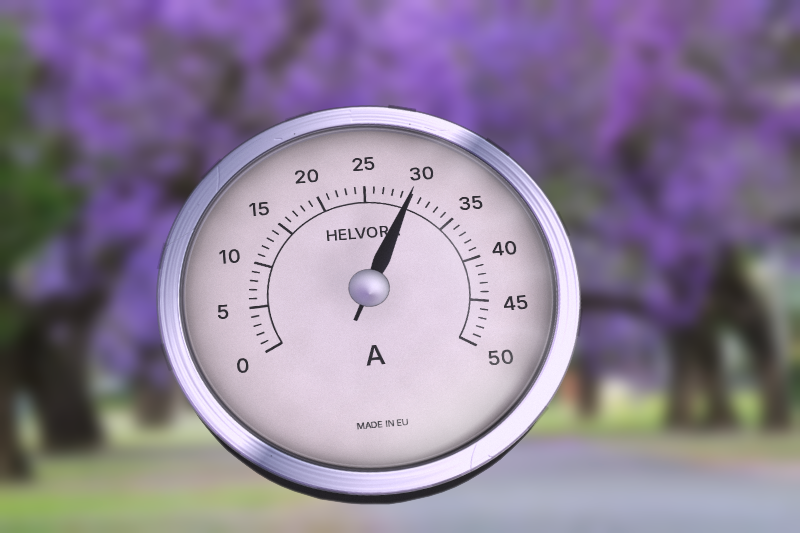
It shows 30A
